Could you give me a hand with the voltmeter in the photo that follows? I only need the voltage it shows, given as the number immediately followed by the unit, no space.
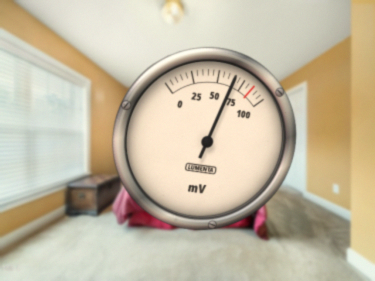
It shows 65mV
